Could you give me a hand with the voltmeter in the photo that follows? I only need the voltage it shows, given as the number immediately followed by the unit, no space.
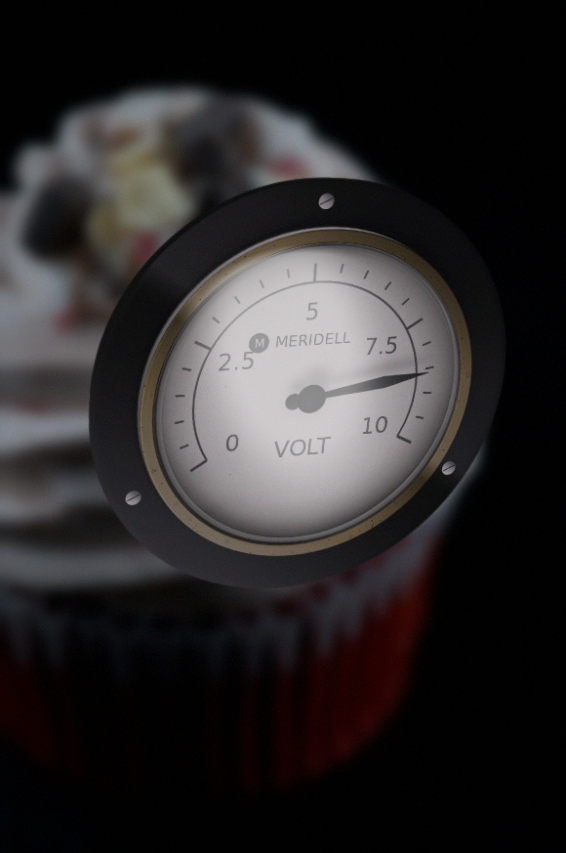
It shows 8.5V
